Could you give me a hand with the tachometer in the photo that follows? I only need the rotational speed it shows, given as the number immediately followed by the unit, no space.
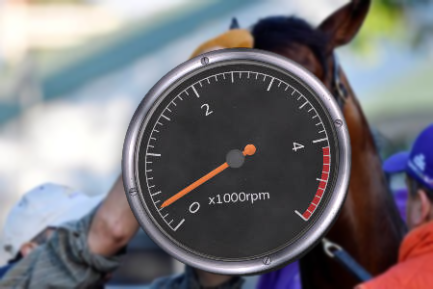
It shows 300rpm
